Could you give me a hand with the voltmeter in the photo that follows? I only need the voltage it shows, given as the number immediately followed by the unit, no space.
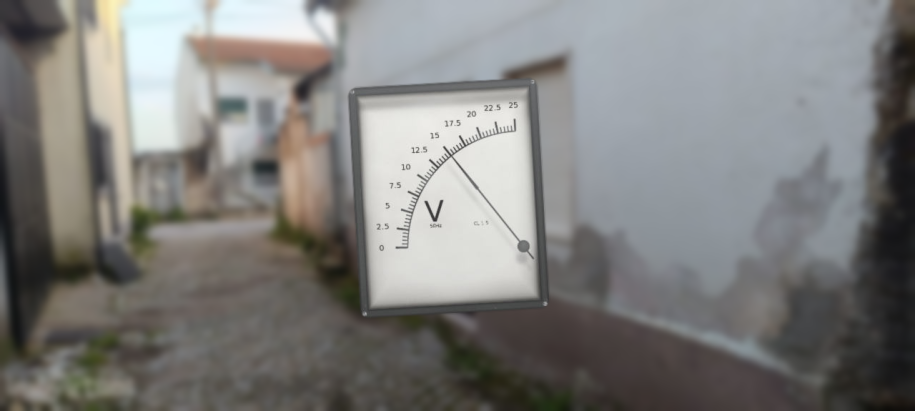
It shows 15V
